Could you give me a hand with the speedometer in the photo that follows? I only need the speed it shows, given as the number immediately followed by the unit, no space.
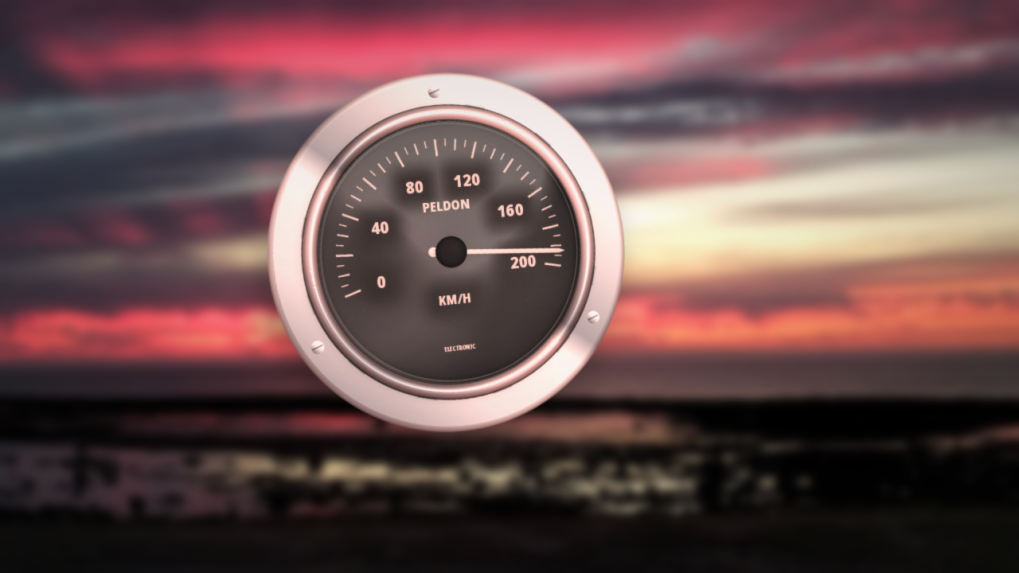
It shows 192.5km/h
